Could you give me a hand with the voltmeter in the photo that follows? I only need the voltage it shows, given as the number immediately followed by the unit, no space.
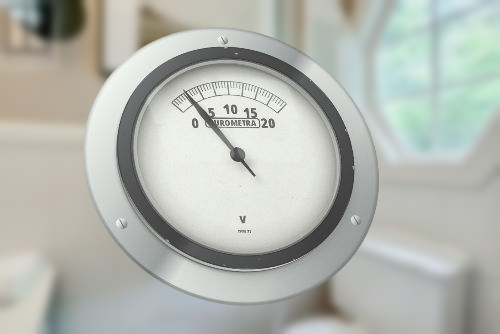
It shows 2.5V
